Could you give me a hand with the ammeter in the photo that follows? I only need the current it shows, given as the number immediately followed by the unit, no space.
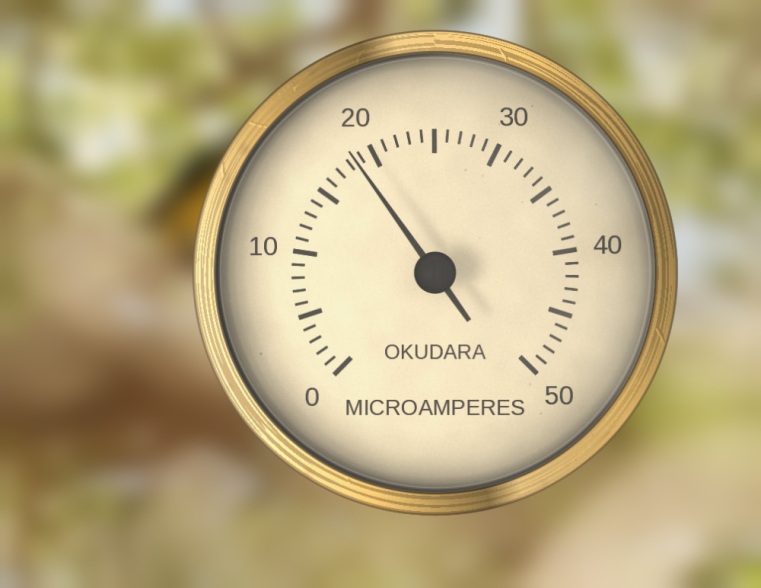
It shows 18.5µA
